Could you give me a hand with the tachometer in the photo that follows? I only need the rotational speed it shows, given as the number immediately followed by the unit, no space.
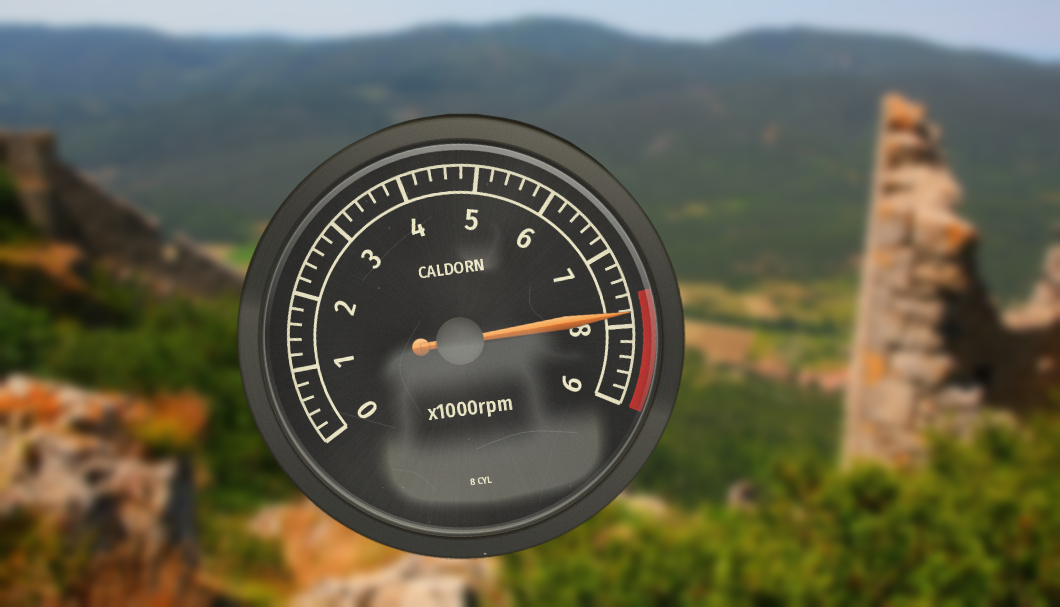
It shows 7800rpm
